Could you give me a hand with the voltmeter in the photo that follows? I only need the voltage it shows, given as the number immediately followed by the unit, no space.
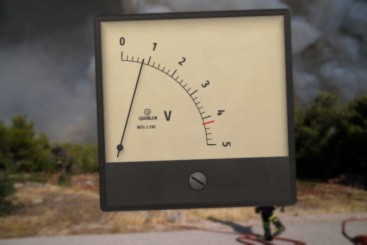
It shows 0.8V
